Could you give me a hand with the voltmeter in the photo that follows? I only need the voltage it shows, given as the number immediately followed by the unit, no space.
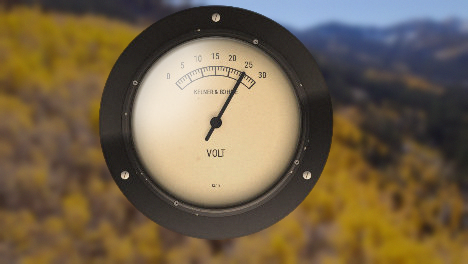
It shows 25V
